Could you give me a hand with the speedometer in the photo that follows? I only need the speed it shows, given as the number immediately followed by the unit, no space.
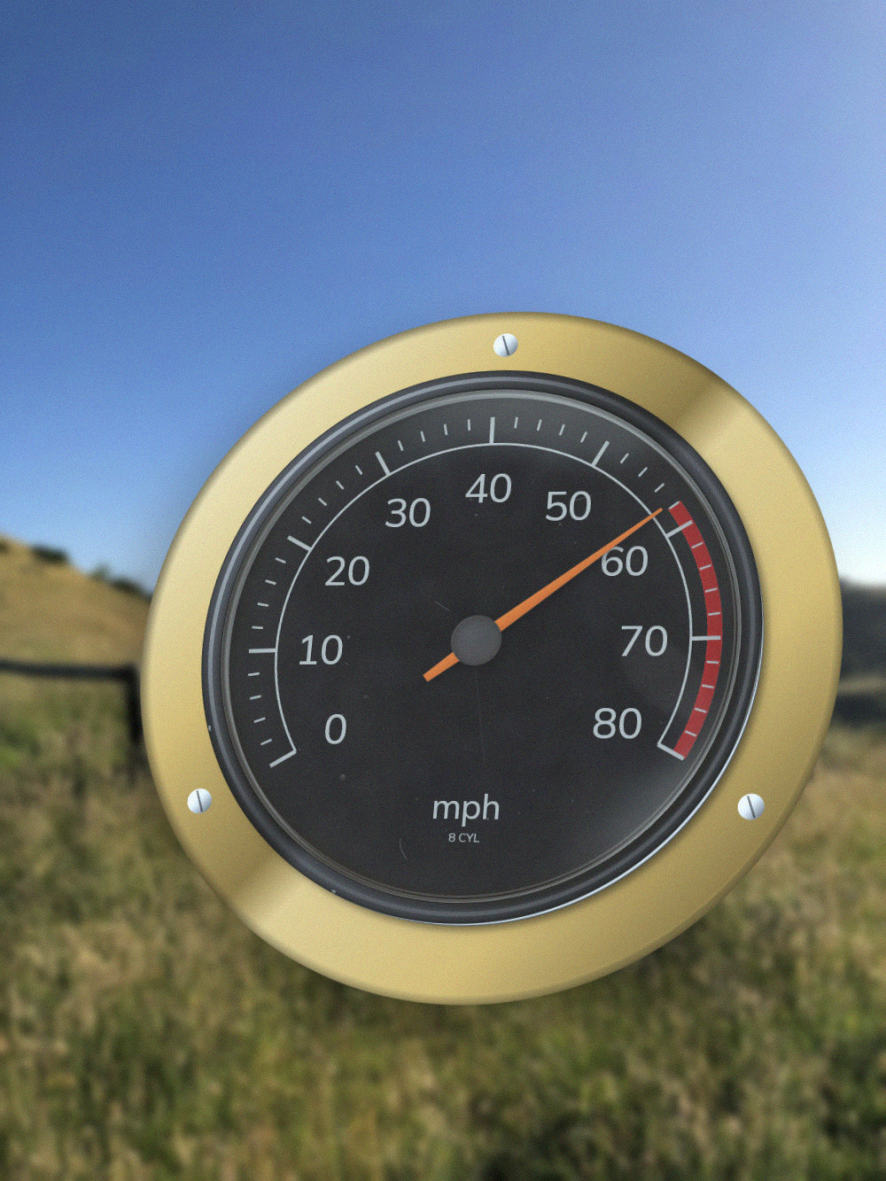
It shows 58mph
